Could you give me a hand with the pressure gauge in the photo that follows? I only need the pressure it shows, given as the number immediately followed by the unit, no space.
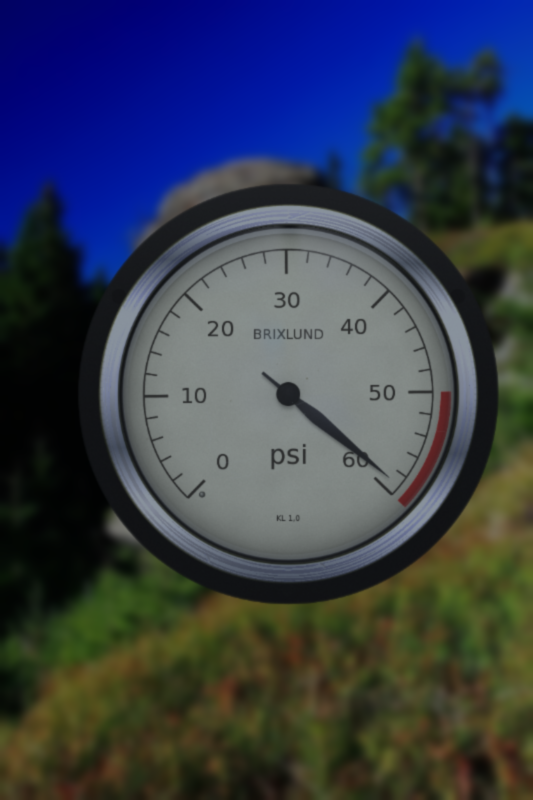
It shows 59psi
